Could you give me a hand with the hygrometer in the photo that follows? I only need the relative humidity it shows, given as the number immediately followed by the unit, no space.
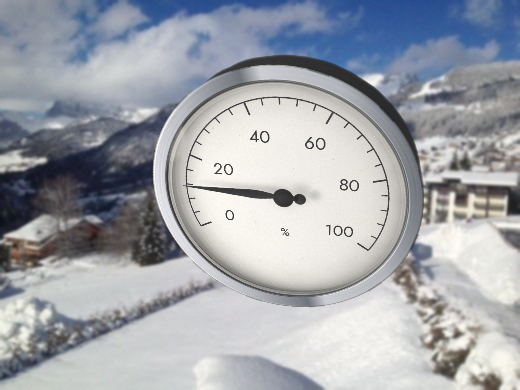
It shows 12%
